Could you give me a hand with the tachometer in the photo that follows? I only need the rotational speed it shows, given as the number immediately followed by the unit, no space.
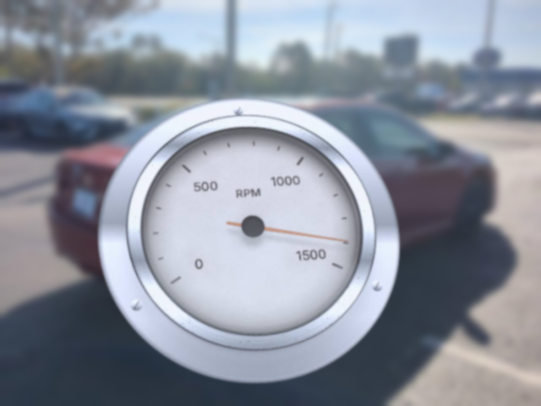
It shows 1400rpm
